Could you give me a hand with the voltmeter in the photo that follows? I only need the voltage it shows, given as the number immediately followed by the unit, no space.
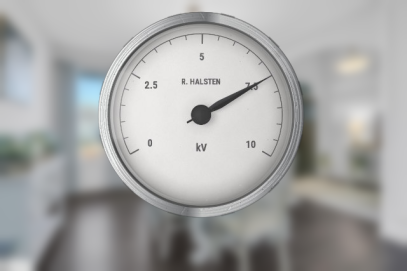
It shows 7.5kV
